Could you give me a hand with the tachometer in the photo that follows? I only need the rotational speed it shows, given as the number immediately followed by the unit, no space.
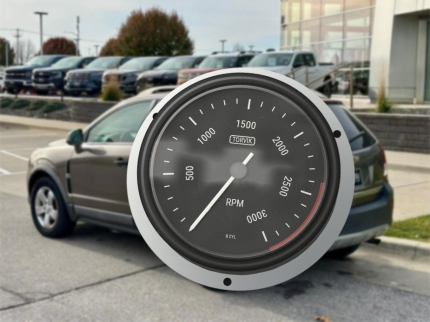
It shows 0rpm
